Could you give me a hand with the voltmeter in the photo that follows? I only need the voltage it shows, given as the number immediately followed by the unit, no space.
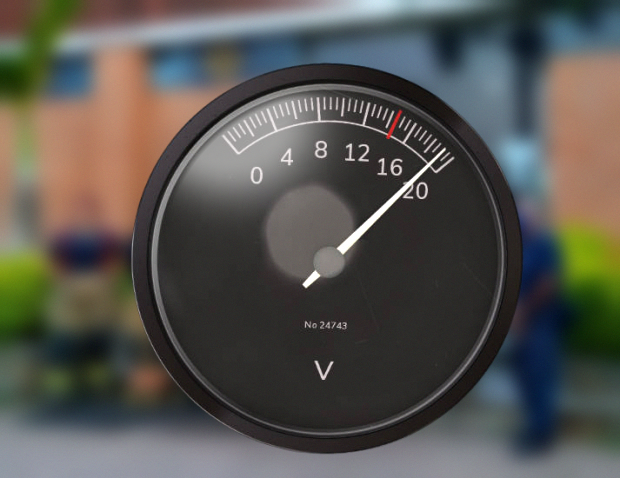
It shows 19V
